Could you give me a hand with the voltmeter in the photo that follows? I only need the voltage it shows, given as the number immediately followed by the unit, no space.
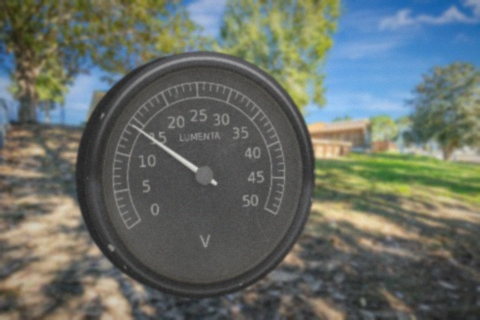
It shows 14V
